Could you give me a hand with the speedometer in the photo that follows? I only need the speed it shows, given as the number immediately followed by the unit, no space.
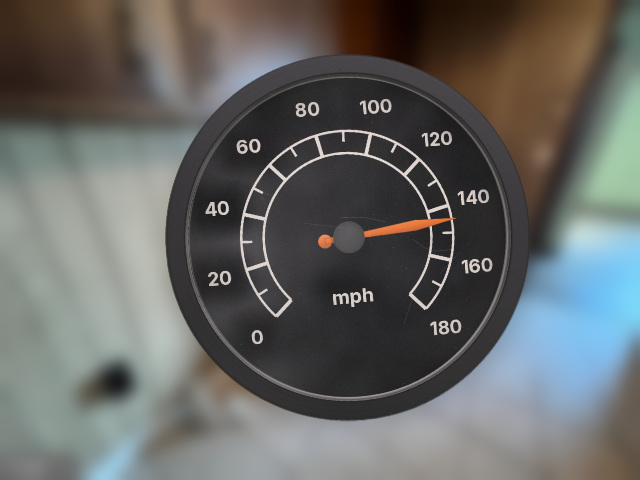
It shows 145mph
